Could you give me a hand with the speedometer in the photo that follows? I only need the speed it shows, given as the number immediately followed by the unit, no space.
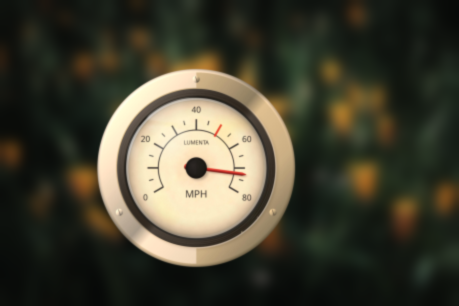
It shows 72.5mph
